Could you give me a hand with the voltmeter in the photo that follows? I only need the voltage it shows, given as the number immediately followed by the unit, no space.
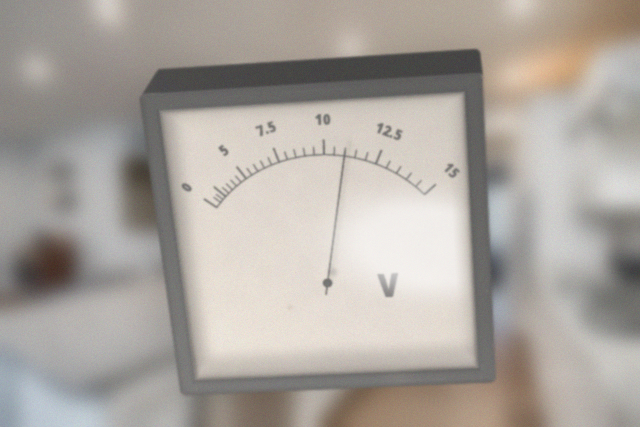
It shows 11V
